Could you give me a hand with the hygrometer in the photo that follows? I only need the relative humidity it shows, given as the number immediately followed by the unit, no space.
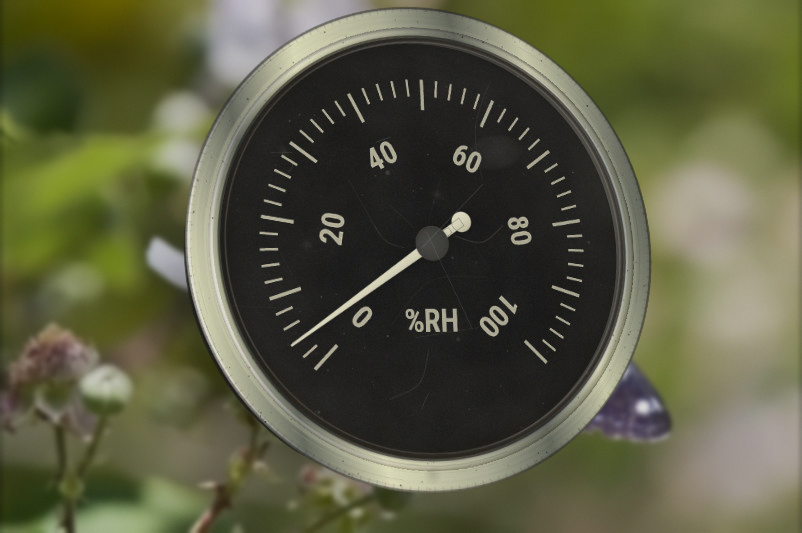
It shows 4%
